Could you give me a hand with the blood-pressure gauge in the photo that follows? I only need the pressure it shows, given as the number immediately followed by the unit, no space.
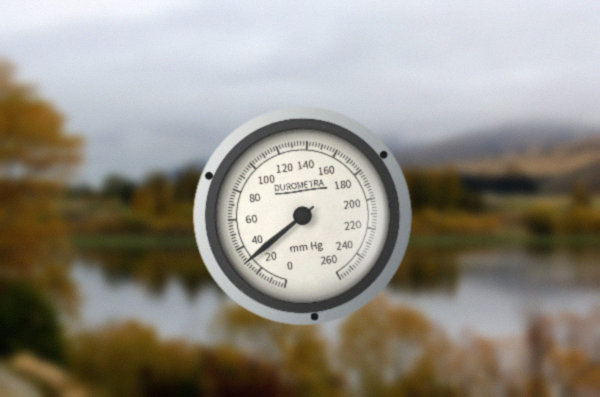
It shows 30mmHg
